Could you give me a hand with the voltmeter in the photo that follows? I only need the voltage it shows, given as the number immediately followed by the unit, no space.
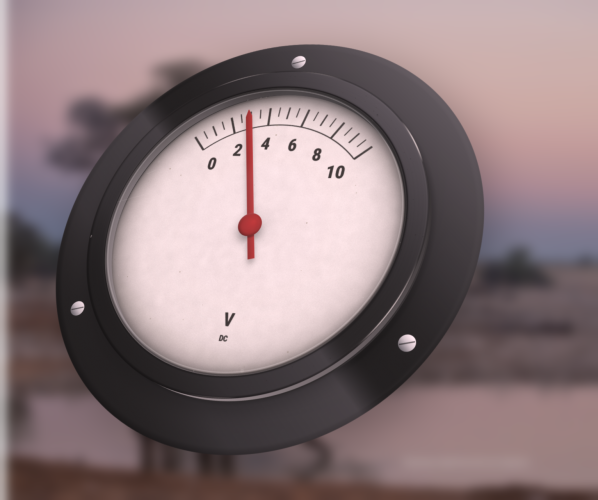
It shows 3V
